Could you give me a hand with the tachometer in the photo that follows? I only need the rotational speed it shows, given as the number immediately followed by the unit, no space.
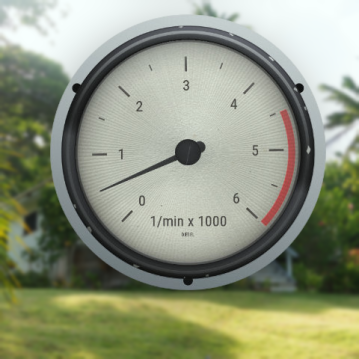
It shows 500rpm
